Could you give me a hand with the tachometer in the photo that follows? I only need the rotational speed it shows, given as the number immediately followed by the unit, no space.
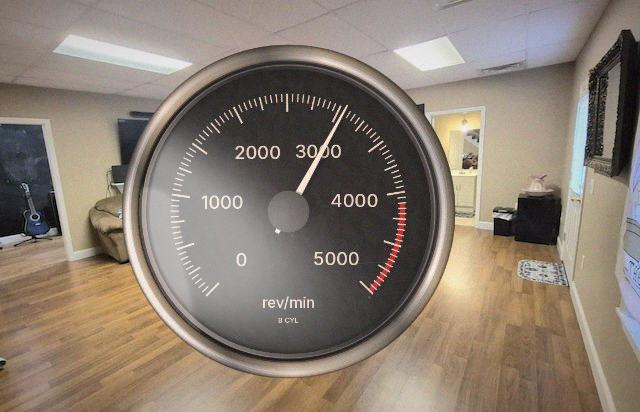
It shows 3050rpm
